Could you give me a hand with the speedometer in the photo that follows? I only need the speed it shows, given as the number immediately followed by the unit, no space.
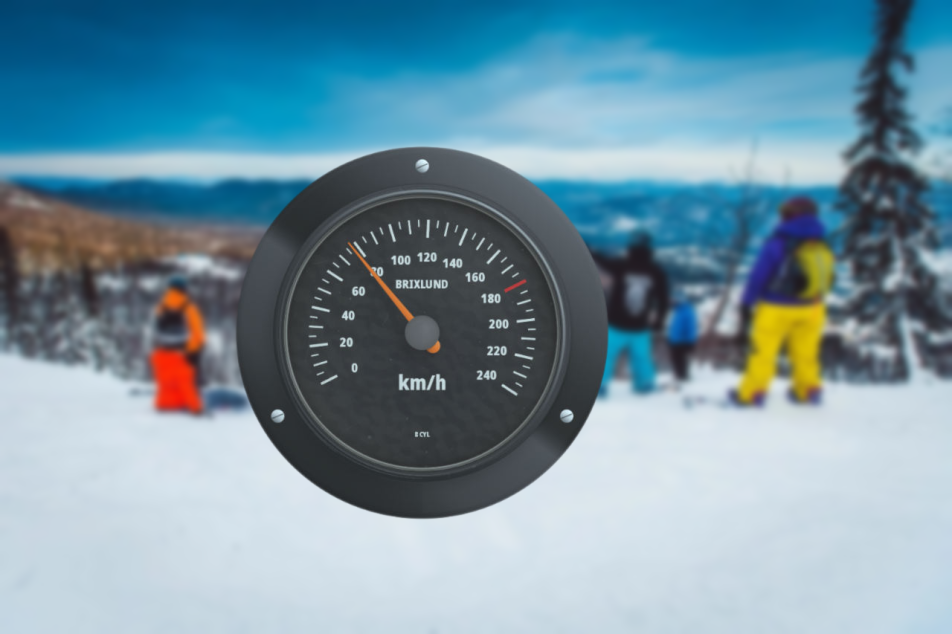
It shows 77.5km/h
